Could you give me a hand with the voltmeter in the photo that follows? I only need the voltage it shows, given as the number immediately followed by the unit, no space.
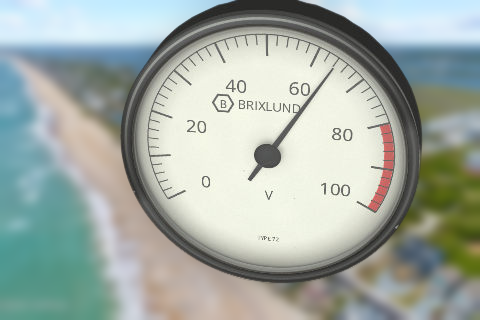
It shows 64V
